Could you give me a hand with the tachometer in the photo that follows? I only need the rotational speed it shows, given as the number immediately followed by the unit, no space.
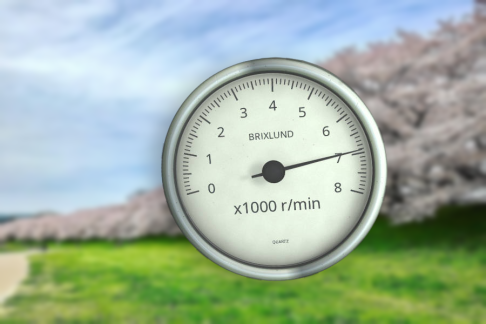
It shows 6900rpm
